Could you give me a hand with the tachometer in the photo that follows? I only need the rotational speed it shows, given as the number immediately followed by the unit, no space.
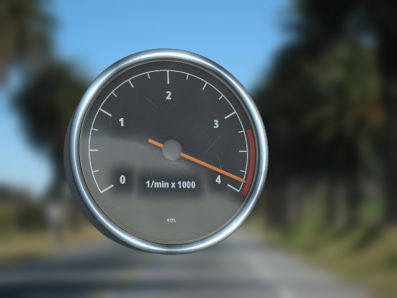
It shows 3875rpm
